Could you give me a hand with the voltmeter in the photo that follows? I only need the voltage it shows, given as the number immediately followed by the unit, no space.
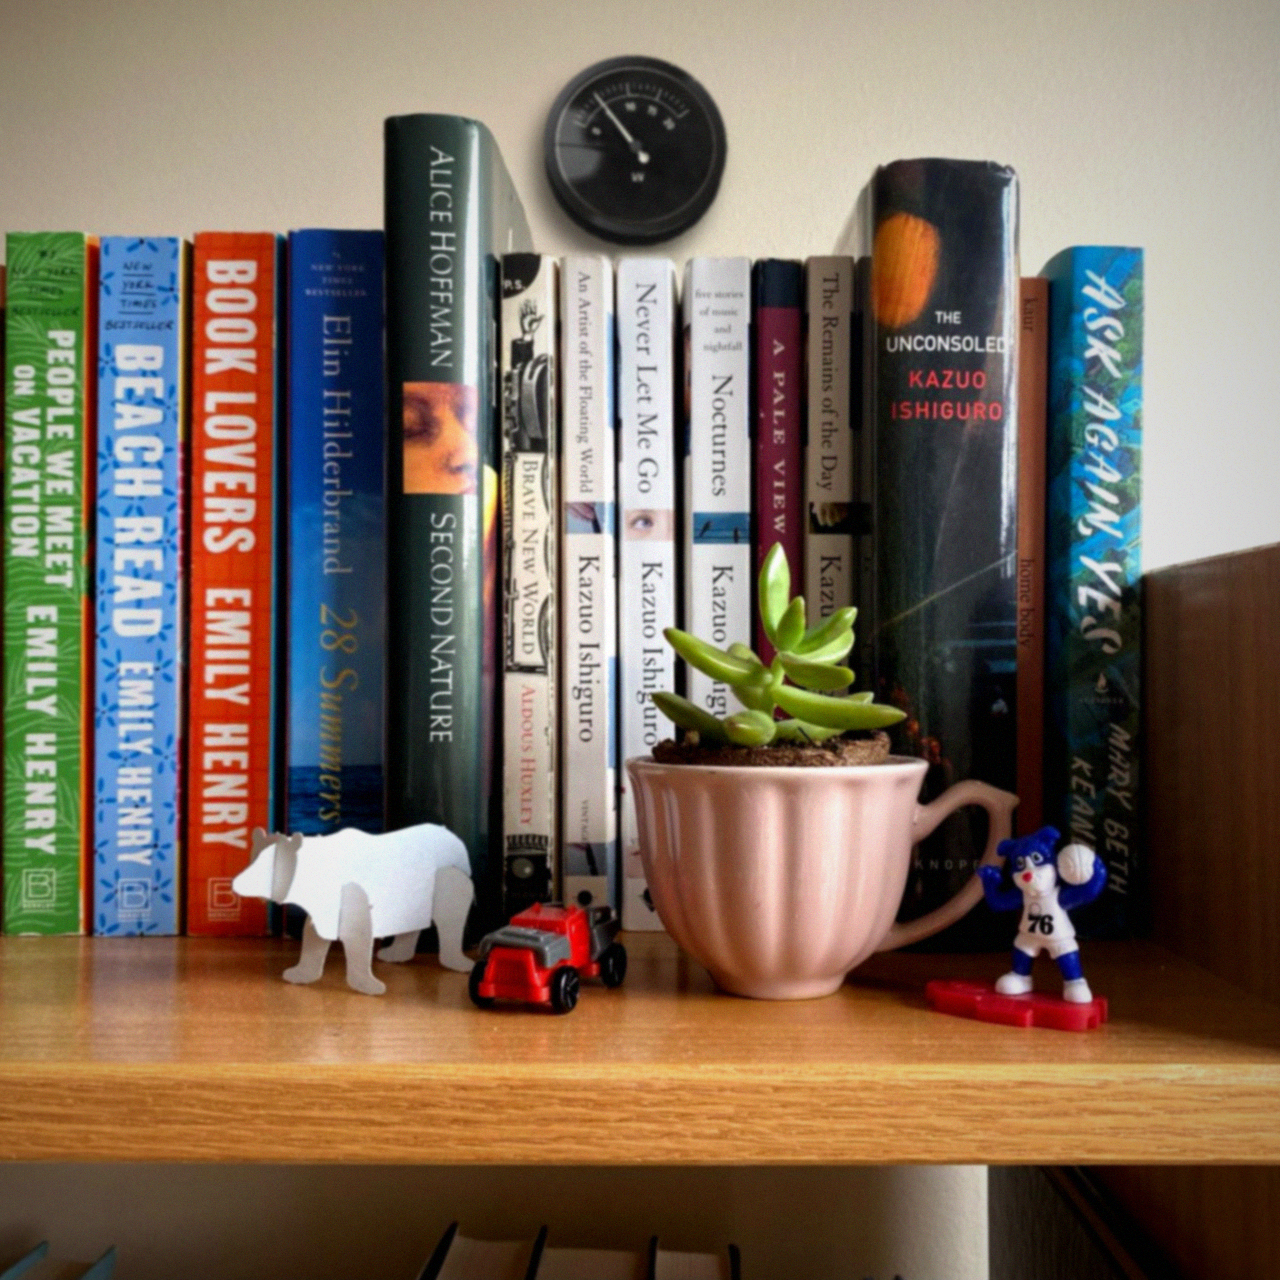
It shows 5kV
